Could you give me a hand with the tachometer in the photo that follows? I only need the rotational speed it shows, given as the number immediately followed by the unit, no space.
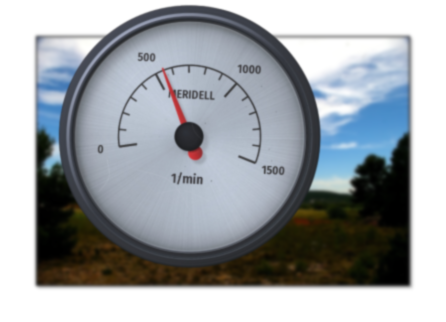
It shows 550rpm
